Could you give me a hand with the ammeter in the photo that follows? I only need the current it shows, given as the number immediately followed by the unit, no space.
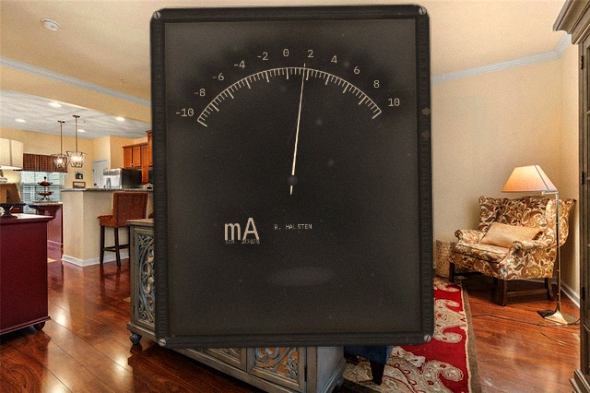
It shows 1.6mA
